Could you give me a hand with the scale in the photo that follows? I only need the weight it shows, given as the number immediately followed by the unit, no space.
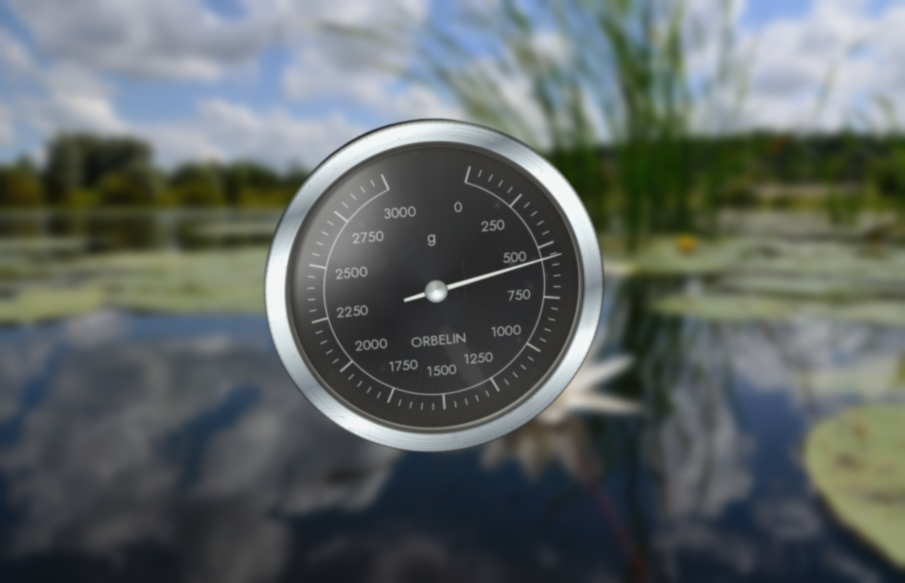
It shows 550g
